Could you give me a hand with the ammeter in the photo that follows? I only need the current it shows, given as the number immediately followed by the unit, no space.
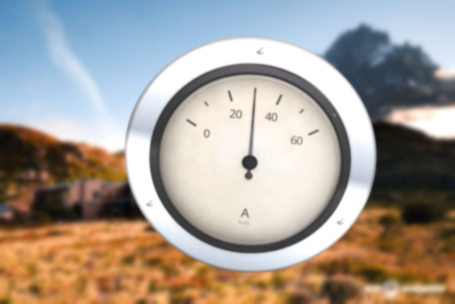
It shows 30A
